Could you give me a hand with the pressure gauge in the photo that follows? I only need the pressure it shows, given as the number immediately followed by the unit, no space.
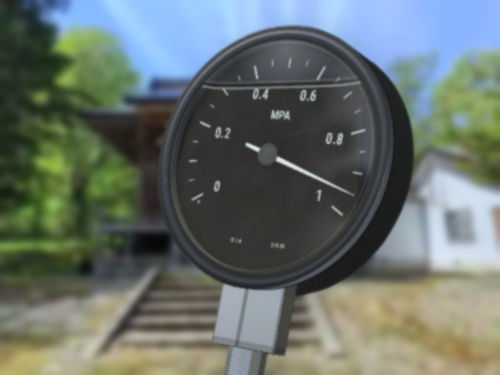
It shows 0.95MPa
